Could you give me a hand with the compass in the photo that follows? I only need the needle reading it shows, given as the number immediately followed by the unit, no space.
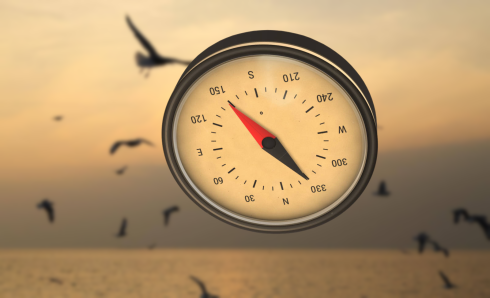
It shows 150°
